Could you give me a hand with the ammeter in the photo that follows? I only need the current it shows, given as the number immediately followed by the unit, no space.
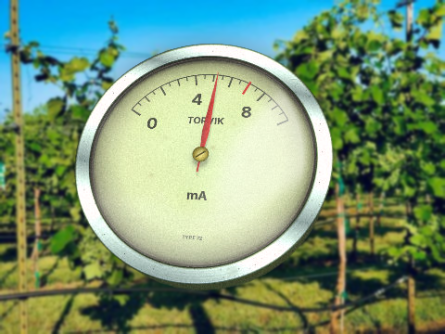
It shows 5.25mA
